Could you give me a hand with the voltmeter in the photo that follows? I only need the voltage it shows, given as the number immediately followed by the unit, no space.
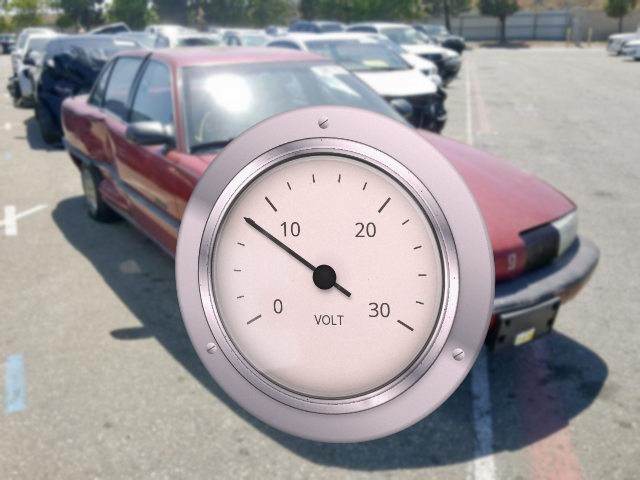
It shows 8V
